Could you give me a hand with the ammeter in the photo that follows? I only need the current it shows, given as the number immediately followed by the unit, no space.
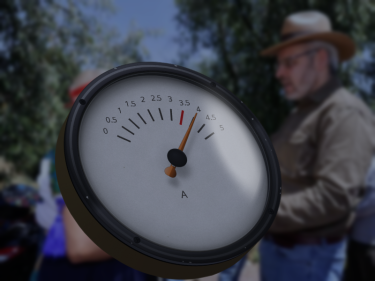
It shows 4A
